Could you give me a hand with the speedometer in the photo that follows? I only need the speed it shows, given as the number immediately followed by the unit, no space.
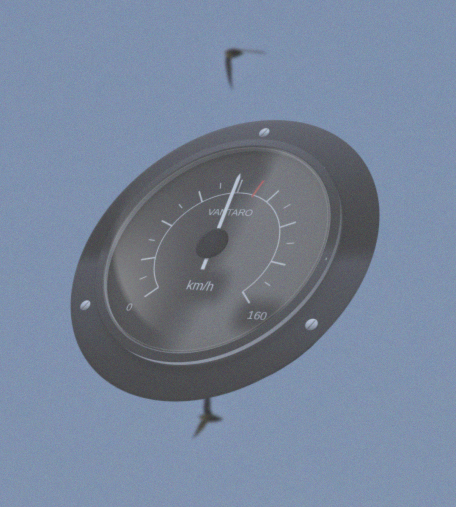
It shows 80km/h
